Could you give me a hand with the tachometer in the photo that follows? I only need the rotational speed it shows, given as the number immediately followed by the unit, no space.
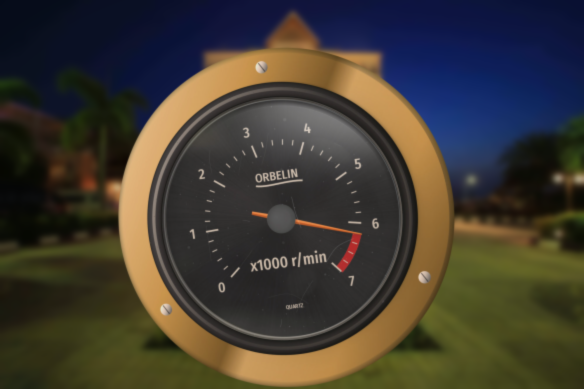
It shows 6200rpm
